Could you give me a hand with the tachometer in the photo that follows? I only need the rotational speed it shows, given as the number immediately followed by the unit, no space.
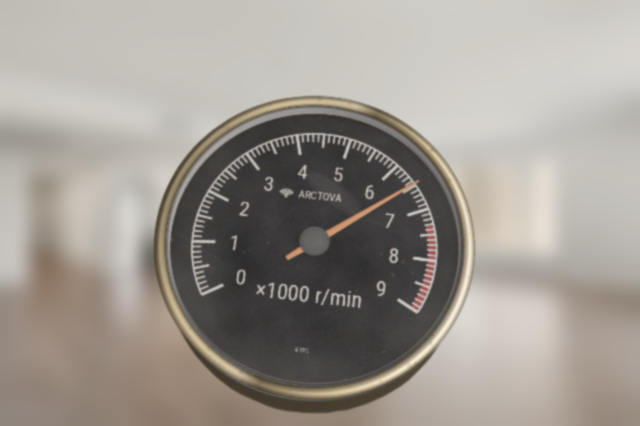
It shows 6500rpm
